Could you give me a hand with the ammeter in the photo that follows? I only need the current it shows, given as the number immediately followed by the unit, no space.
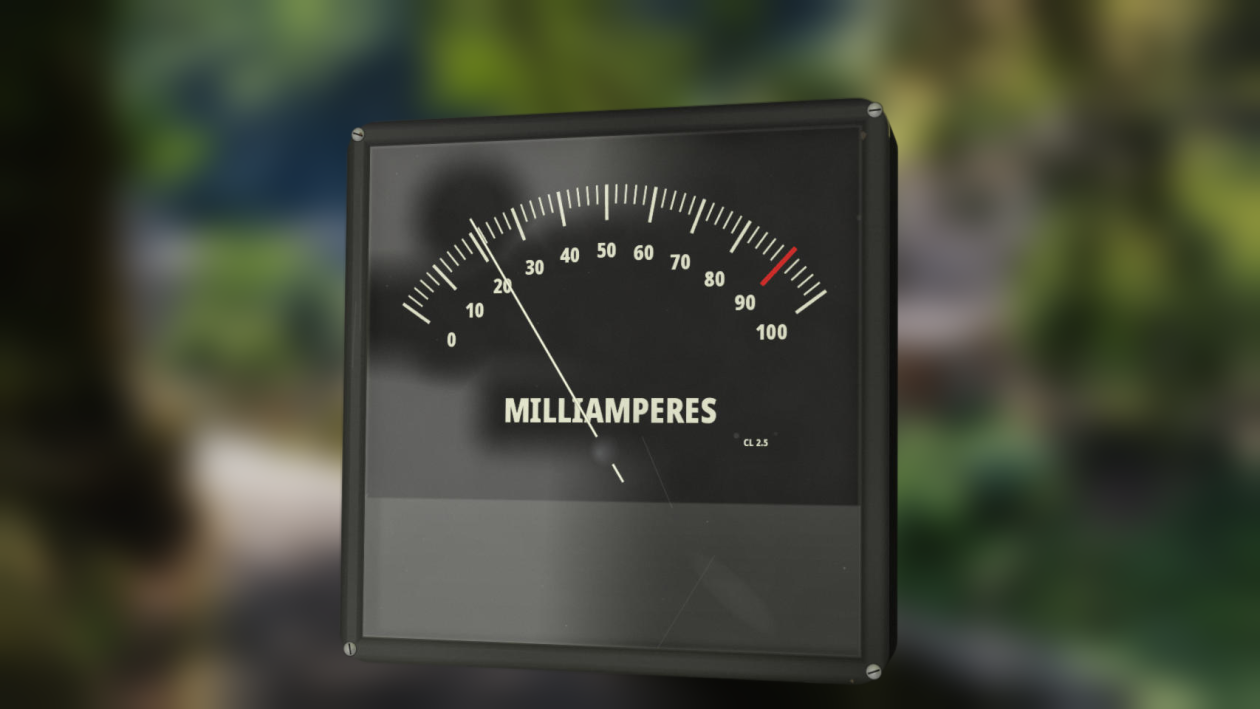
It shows 22mA
